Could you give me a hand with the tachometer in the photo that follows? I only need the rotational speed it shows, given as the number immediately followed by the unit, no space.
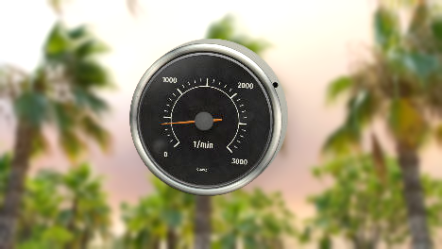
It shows 400rpm
